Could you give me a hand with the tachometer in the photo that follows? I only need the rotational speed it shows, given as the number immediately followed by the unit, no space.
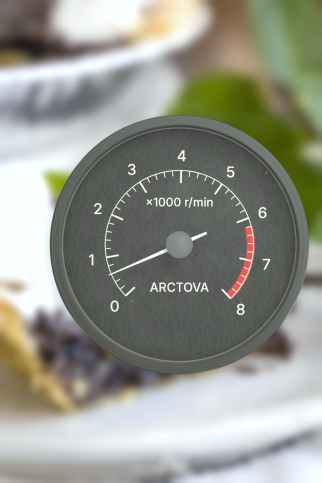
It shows 600rpm
